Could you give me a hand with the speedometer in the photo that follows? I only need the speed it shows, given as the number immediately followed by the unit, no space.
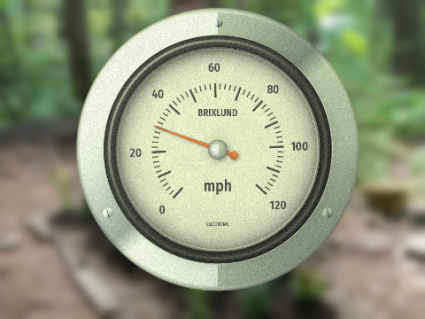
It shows 30mph
